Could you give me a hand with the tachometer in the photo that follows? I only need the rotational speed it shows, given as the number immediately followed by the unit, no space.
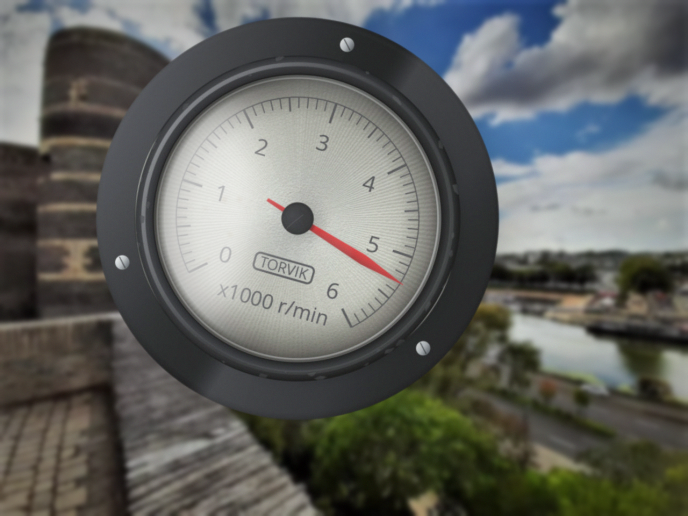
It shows 5300rpm
